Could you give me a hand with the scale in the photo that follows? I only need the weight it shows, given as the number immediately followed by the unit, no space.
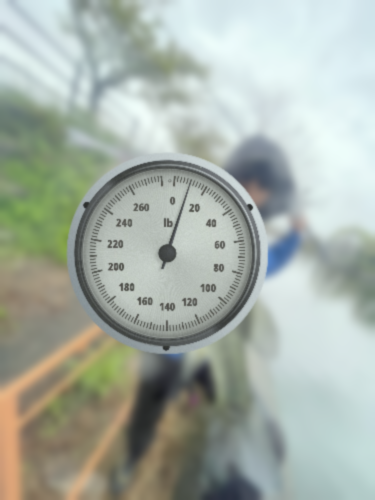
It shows 10lb
